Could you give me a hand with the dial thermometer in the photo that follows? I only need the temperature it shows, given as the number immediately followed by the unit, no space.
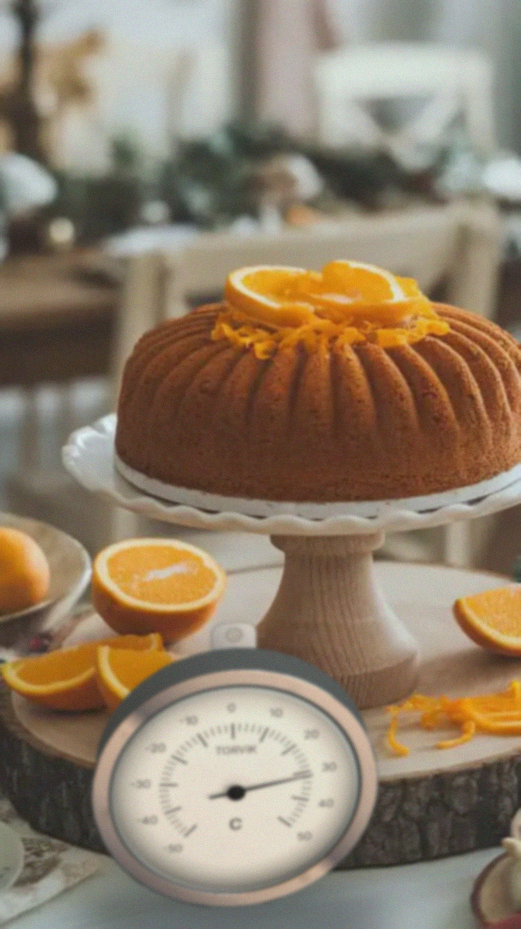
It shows 30°C
